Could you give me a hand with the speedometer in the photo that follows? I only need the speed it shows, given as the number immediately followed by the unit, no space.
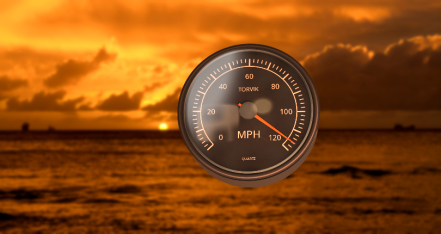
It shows 116mph
